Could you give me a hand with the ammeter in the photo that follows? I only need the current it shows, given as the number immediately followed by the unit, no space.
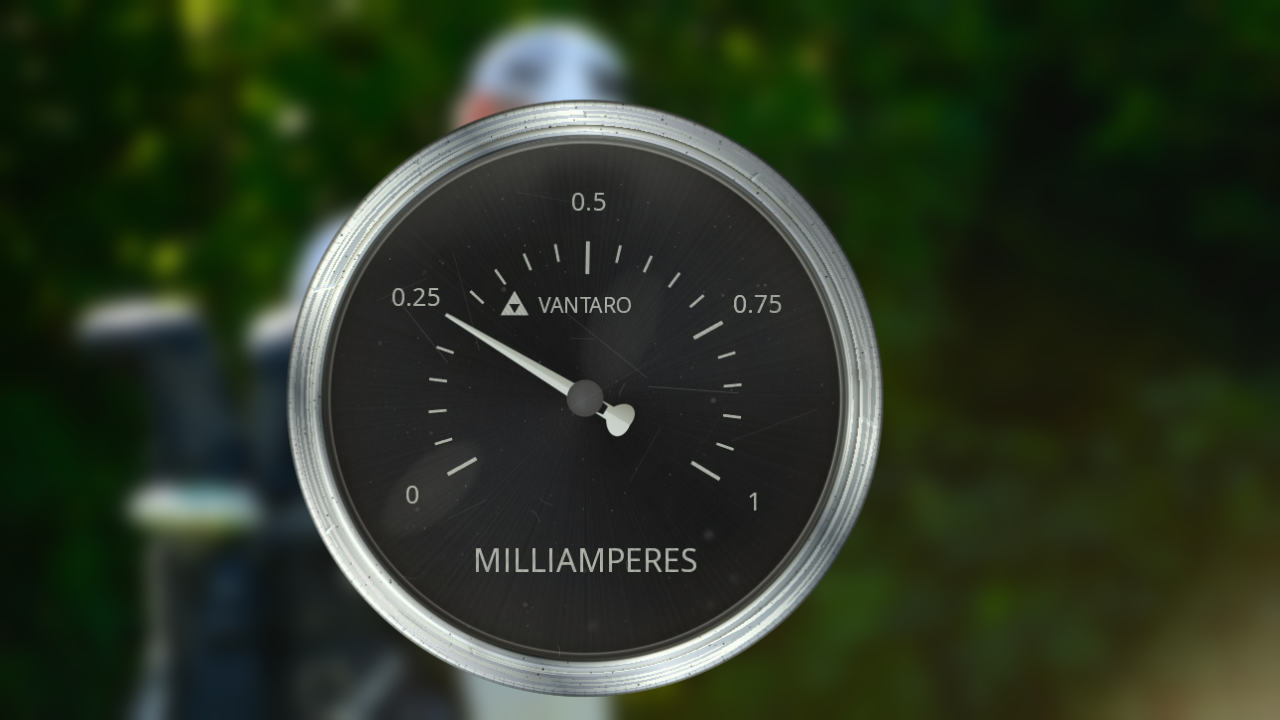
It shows 0.25mA
